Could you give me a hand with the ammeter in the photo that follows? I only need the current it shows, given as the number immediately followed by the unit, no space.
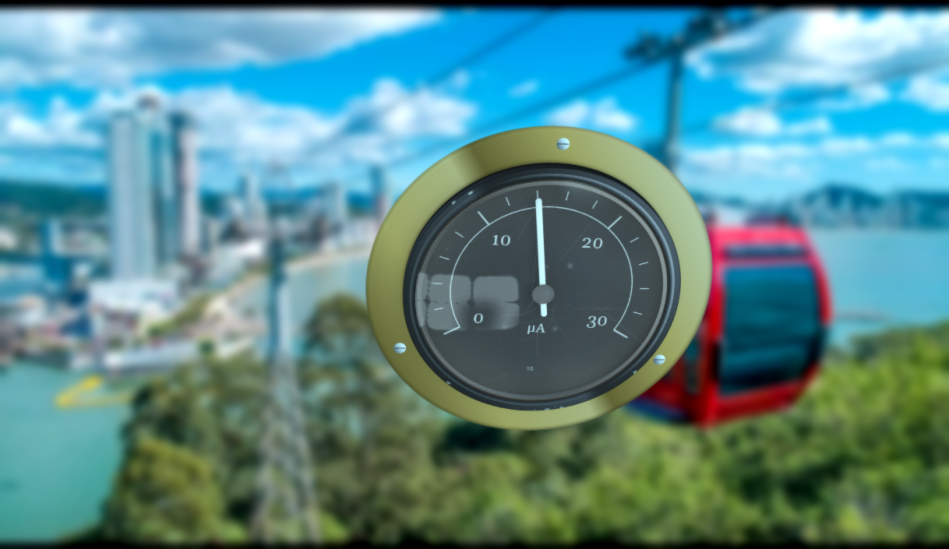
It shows 14µA
